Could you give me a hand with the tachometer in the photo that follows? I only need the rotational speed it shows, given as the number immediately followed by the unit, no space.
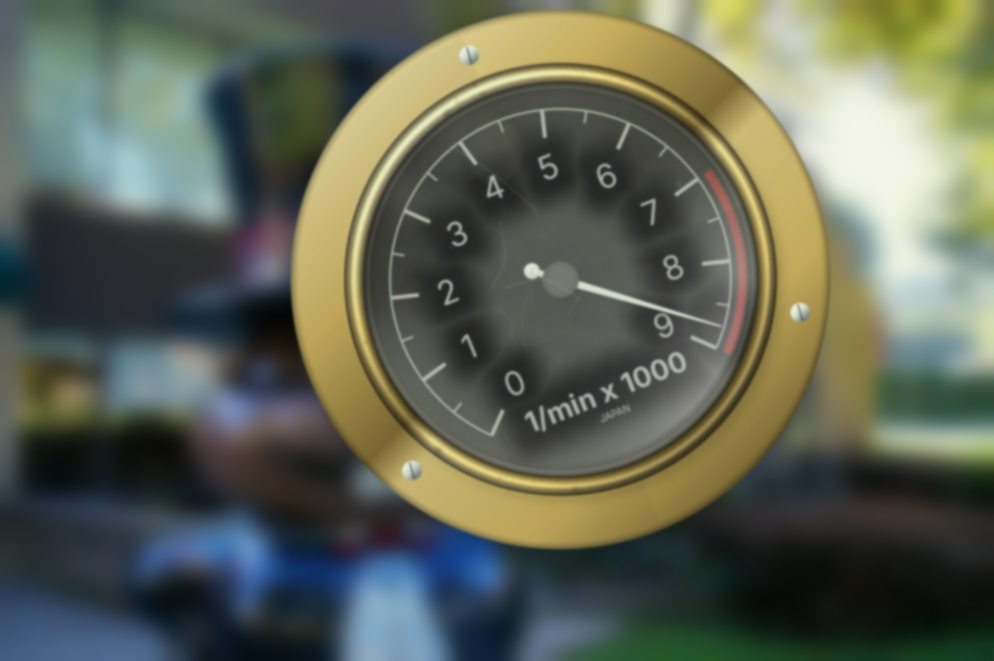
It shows 8750rpm
